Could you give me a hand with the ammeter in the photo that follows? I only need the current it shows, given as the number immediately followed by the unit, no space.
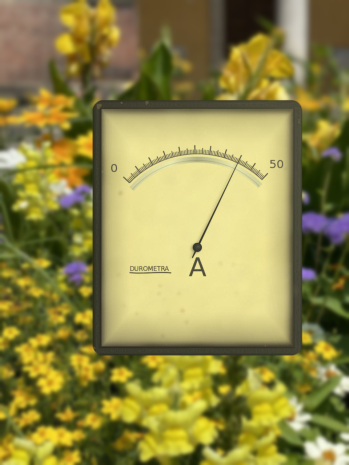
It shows 40A
